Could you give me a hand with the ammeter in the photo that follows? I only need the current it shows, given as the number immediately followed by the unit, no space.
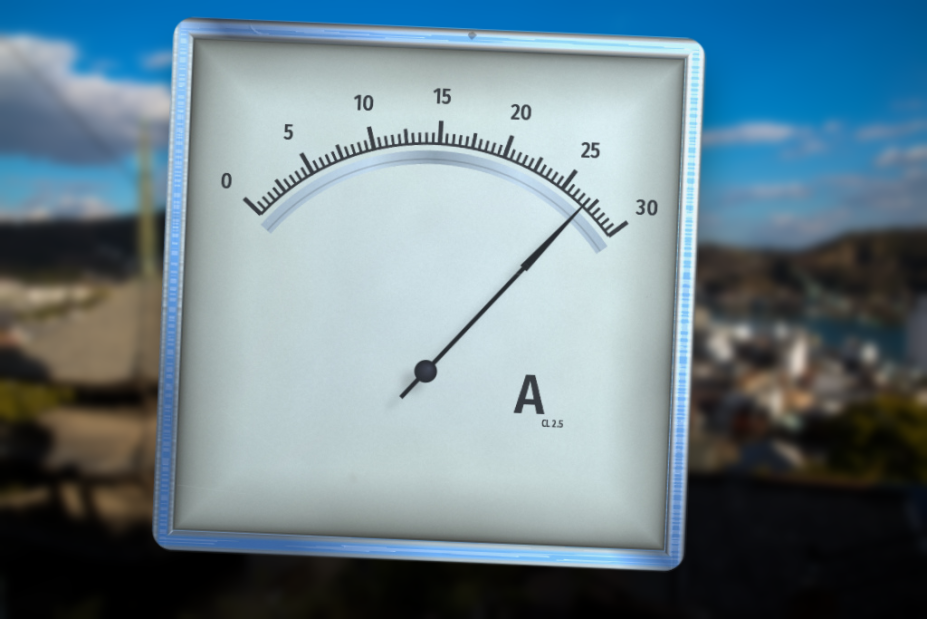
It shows 27A
